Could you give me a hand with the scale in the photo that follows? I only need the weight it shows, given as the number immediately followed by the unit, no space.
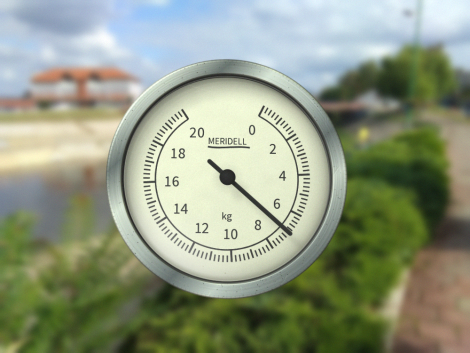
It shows 7kg
